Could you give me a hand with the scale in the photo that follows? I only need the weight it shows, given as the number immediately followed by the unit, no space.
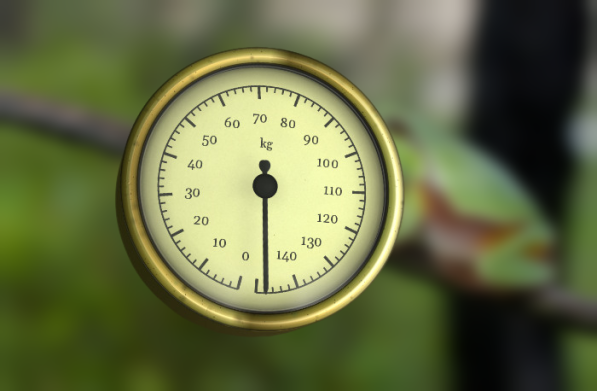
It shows 148kg
